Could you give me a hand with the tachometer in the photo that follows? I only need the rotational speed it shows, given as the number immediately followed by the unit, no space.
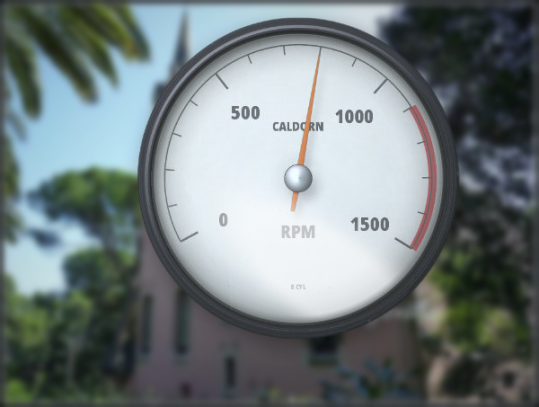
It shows 800rpm
